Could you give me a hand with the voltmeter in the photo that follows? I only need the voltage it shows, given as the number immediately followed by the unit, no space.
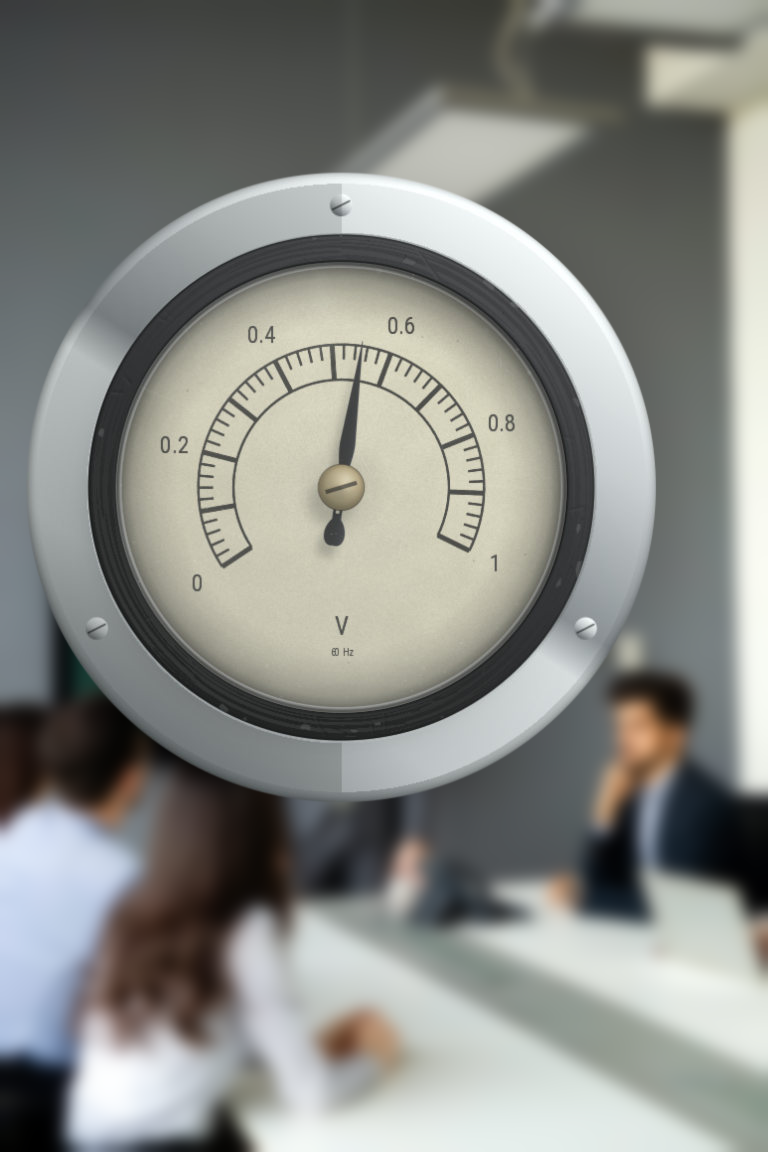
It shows 0.55V
